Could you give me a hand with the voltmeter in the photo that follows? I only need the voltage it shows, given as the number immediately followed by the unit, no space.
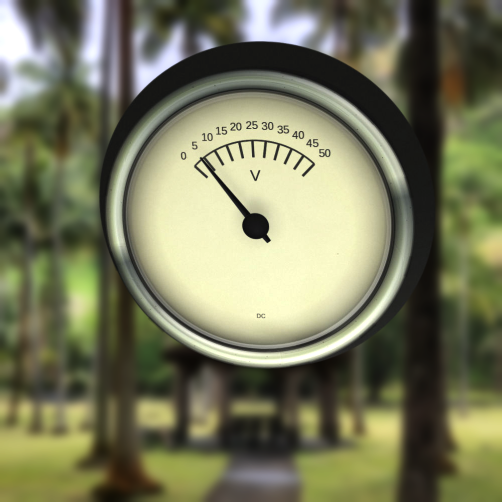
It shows 5V
